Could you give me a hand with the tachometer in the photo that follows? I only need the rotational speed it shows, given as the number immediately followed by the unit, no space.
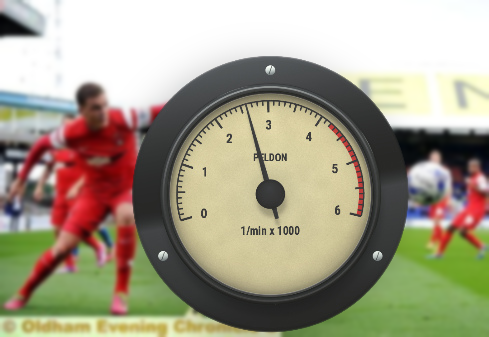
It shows 2600rpm
